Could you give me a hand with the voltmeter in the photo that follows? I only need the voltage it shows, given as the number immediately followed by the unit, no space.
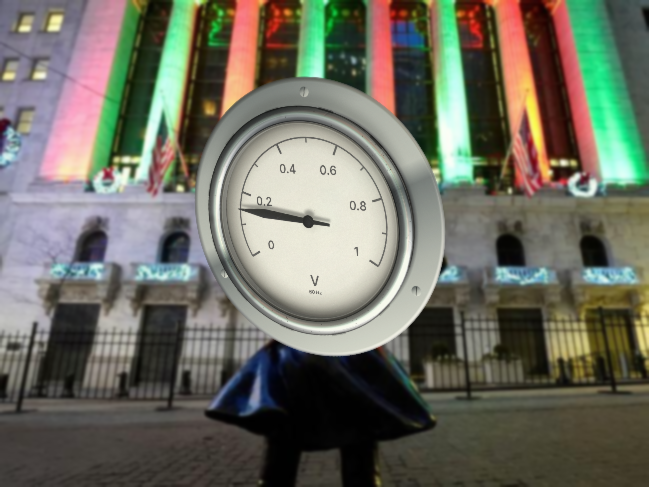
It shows 0.15V
